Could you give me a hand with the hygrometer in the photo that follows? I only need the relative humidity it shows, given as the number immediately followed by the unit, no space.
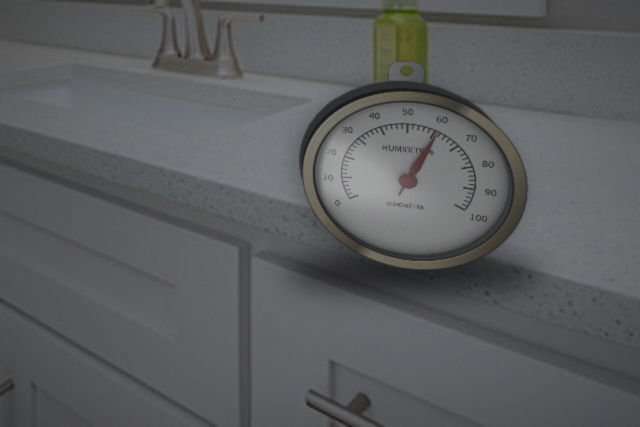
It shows 60%
